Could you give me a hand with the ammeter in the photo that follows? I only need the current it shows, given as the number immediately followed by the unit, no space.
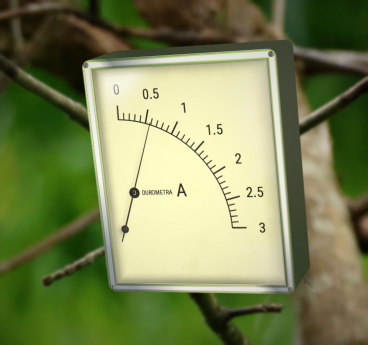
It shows 0.6A
